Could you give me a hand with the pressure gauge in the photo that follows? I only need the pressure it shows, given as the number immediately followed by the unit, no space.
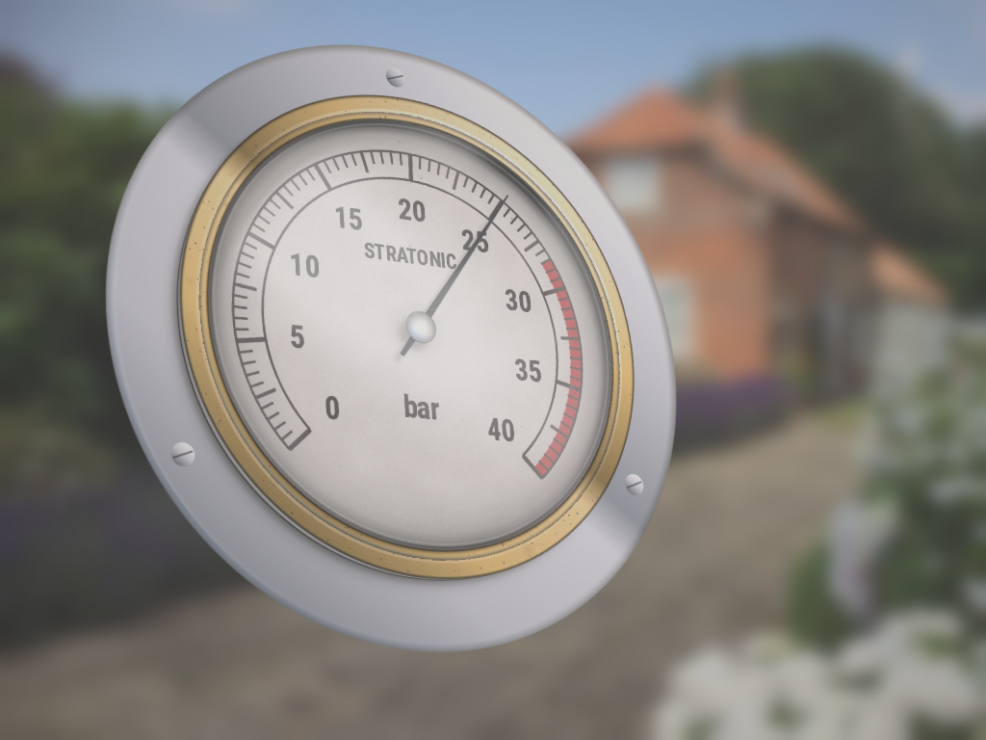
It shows 25bar
